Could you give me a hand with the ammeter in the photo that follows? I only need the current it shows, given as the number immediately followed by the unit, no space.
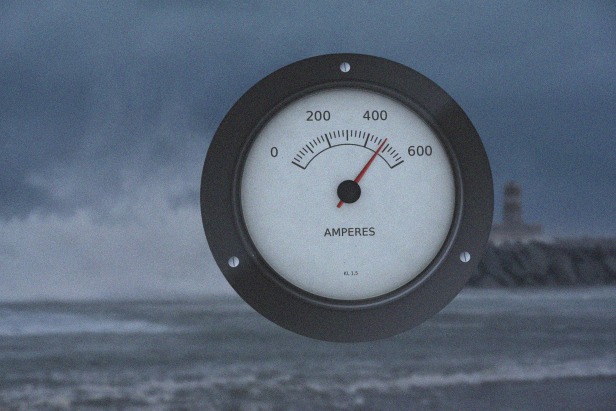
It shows 480A
